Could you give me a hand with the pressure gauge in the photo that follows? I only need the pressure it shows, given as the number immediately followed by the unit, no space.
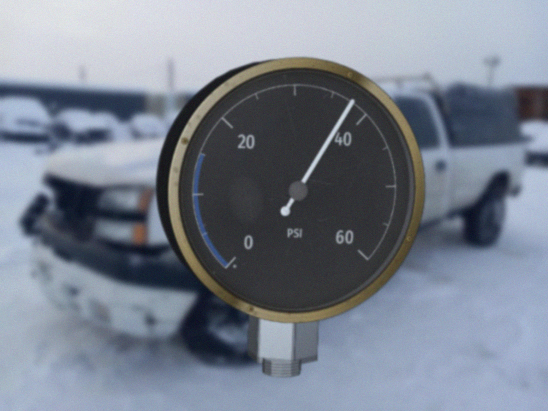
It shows 37.5psi
